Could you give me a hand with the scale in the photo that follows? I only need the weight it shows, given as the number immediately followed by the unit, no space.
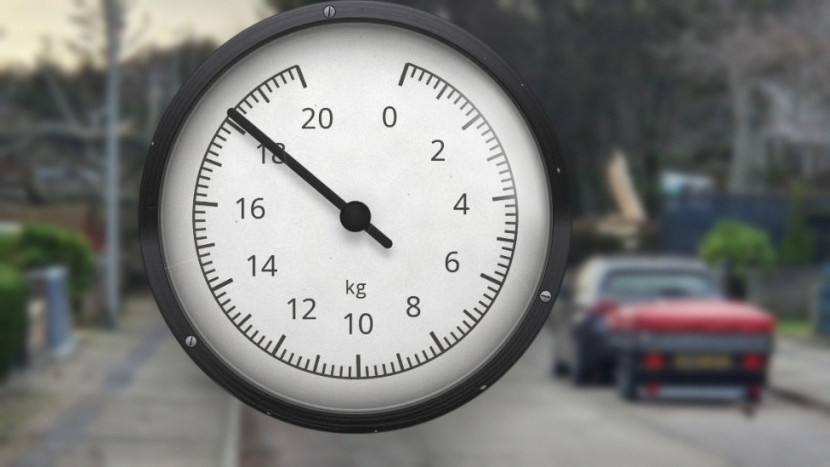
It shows 18.2kg
